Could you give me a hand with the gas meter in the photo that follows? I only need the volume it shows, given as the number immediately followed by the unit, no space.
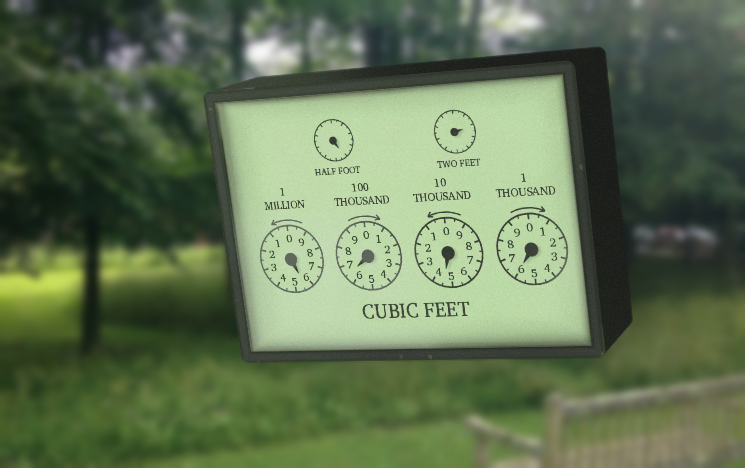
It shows 564600ft³
